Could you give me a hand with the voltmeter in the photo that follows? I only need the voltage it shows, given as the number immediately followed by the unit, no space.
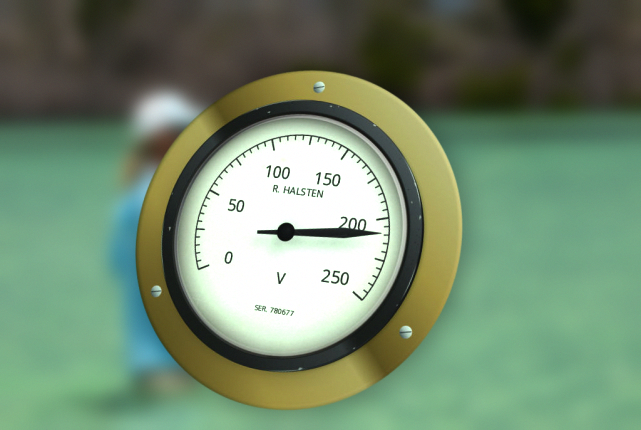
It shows 210V
